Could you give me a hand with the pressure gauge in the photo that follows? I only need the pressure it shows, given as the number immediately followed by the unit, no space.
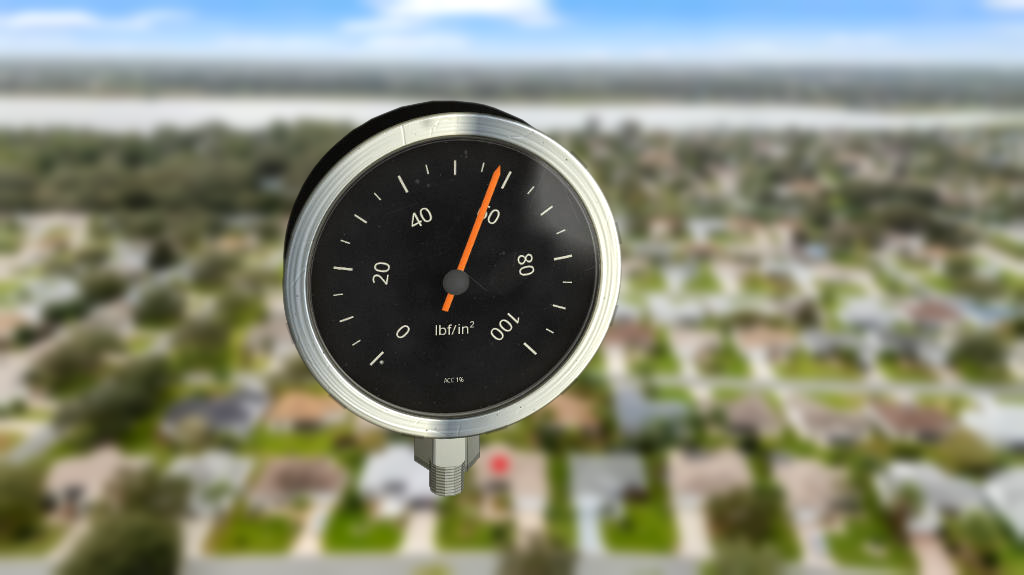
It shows 57.5psi
